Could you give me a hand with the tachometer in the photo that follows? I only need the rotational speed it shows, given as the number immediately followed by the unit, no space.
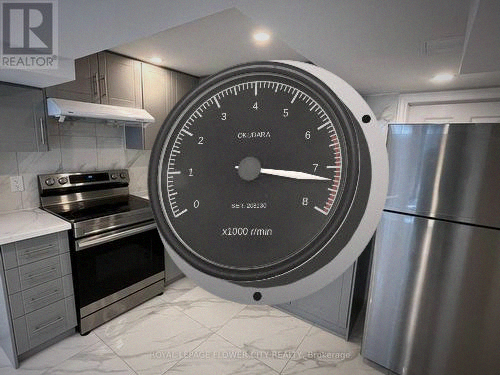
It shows 7300rpm
